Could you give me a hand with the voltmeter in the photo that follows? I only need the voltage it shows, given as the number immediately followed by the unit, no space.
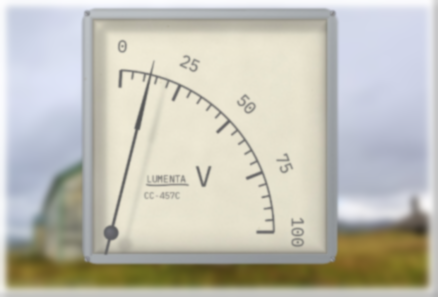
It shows 12.5V
